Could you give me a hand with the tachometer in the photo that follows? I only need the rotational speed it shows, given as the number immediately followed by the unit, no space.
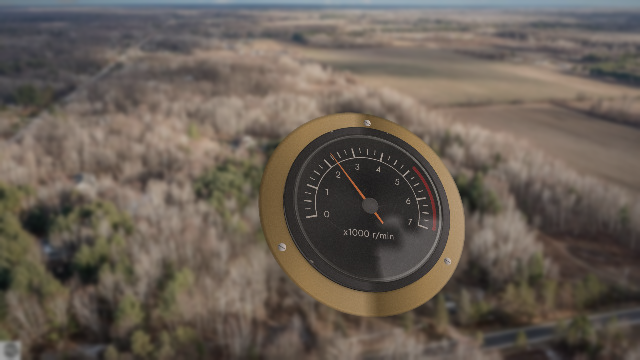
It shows 2250rpm
